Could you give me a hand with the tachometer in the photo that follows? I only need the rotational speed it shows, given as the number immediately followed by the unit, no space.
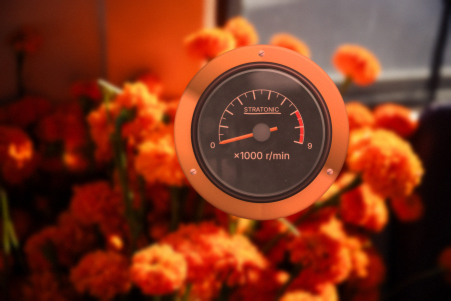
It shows 0rpm
